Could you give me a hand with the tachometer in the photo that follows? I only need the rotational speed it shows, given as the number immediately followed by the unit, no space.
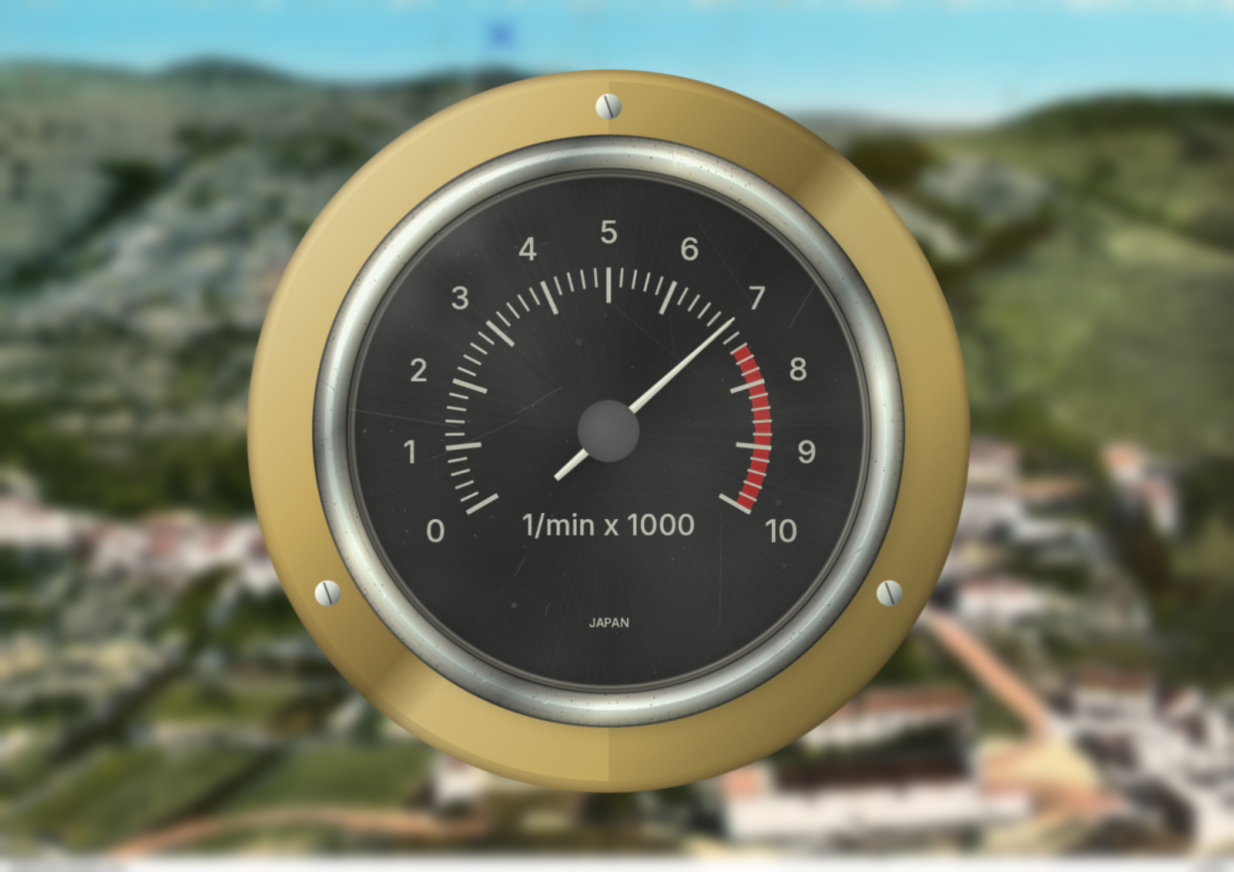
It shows 7000rpm
